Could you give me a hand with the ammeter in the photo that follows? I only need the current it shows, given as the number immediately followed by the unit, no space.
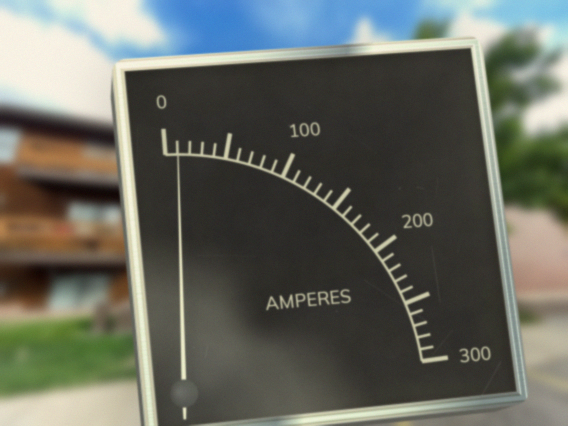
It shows 10A
